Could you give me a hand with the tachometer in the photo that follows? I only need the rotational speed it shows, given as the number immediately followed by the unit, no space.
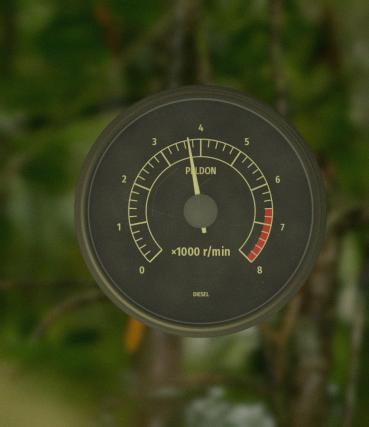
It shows 3700rpm
